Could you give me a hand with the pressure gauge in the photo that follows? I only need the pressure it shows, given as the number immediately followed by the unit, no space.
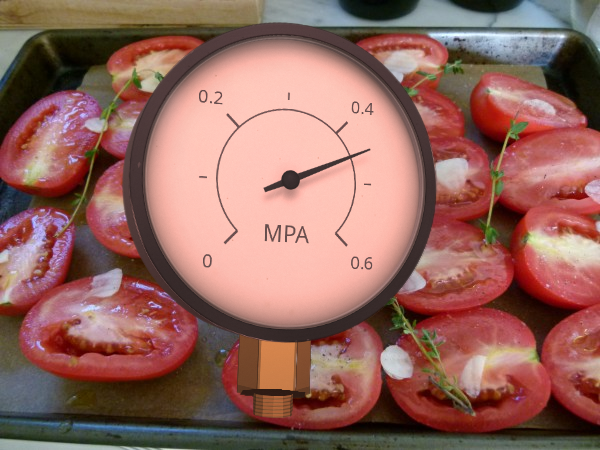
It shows 0.45MPa
